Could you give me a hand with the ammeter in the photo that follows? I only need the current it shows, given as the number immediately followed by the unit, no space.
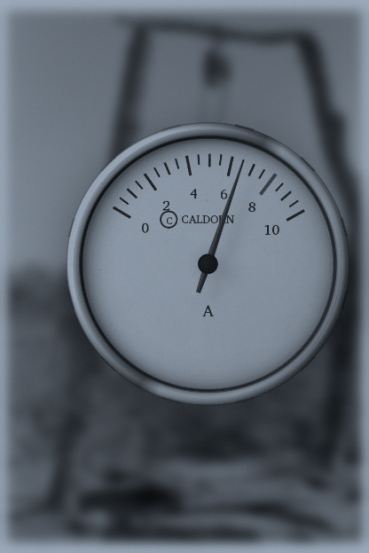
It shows 6.5A
